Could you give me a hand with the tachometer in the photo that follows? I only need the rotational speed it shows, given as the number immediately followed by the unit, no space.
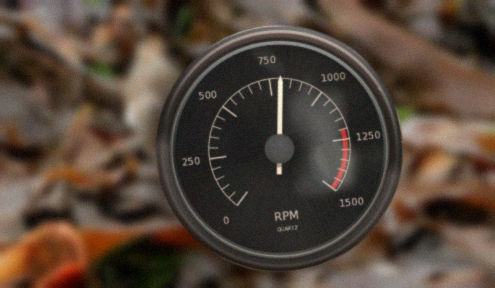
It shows 800rpm
